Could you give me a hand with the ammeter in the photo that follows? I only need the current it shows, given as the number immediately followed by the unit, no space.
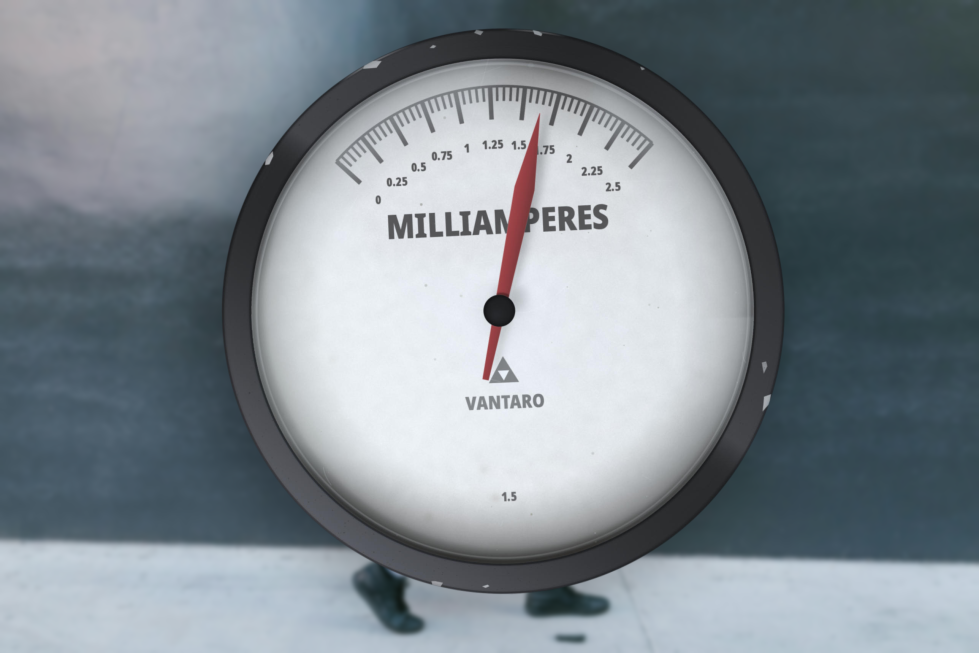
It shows 1.65mA
